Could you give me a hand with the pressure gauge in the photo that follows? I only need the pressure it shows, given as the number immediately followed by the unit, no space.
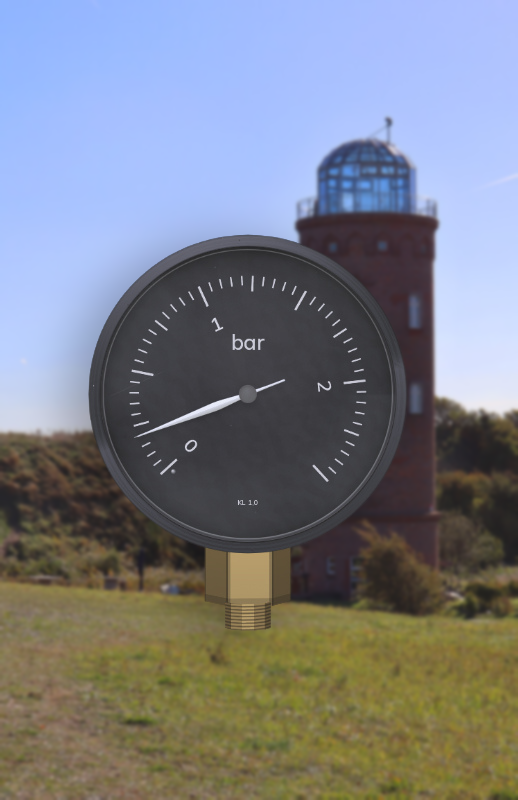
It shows 0.2bar
